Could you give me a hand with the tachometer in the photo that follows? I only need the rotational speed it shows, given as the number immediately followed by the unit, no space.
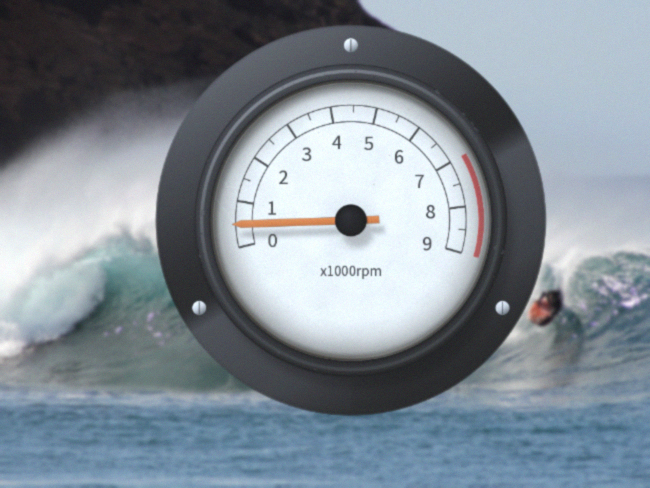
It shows 500rpm
